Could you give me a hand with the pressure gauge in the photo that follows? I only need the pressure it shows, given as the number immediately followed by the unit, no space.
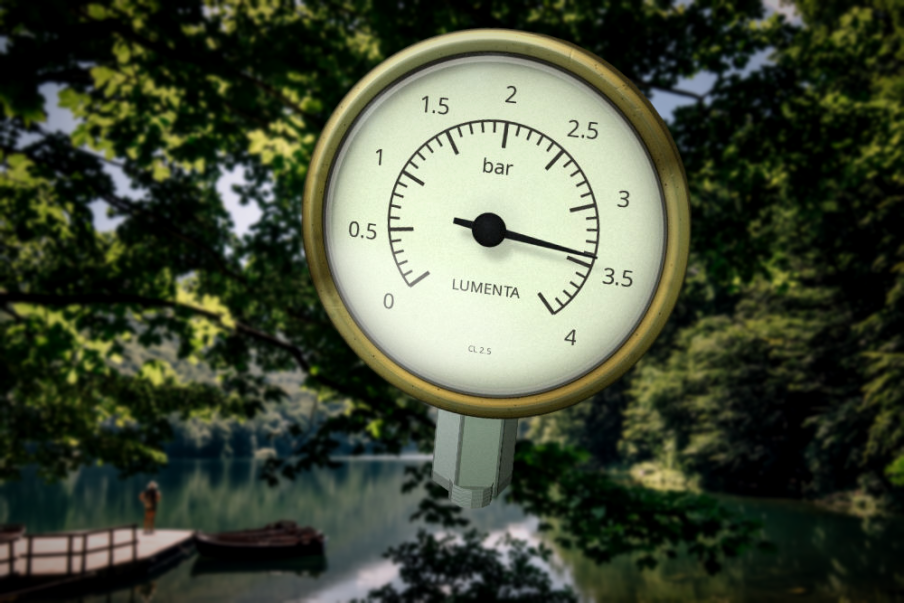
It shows 3.4bar
